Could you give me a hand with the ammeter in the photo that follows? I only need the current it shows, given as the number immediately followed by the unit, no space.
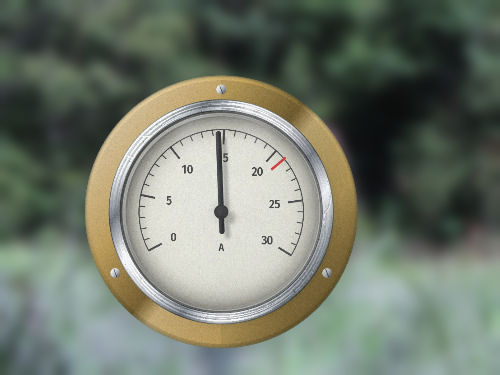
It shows 14.5A
